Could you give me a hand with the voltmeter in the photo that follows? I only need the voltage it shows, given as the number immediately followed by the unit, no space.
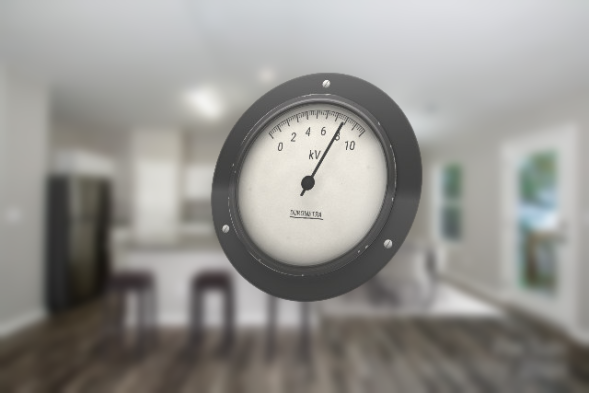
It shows 8kV
